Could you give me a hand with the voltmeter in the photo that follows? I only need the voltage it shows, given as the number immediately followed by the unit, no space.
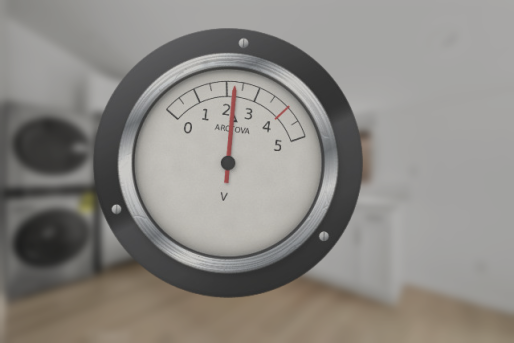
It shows 2.25V
